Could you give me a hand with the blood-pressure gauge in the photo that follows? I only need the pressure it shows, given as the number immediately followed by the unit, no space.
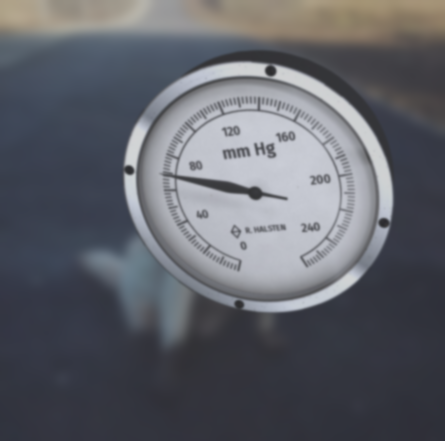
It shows 70mmHg
